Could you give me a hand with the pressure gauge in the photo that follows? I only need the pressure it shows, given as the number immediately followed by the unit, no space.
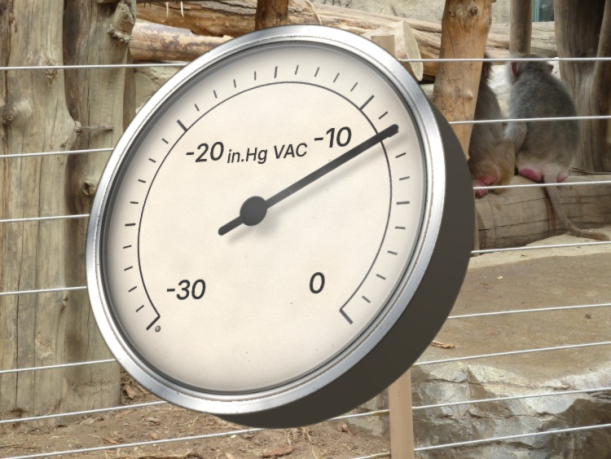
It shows -8inHg
